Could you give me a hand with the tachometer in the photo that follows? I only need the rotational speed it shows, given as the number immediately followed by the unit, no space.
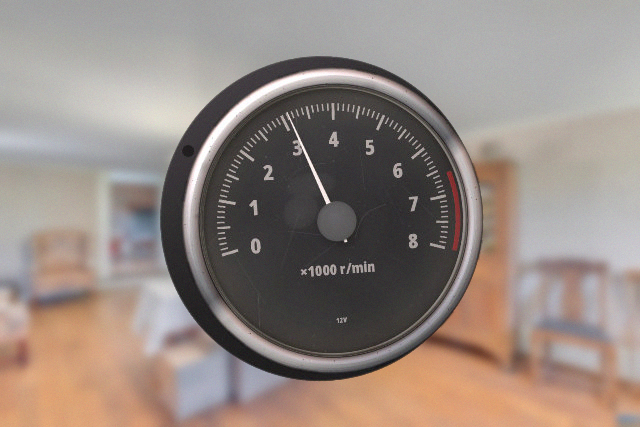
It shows 3100rpm
